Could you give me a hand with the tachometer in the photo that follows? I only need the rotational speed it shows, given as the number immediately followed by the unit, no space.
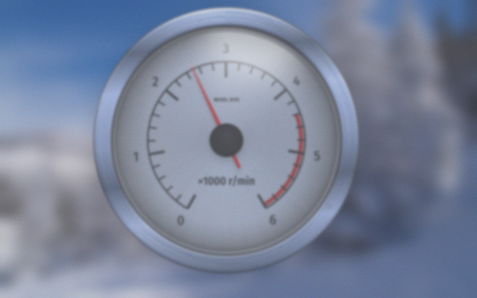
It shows 2500rpm
